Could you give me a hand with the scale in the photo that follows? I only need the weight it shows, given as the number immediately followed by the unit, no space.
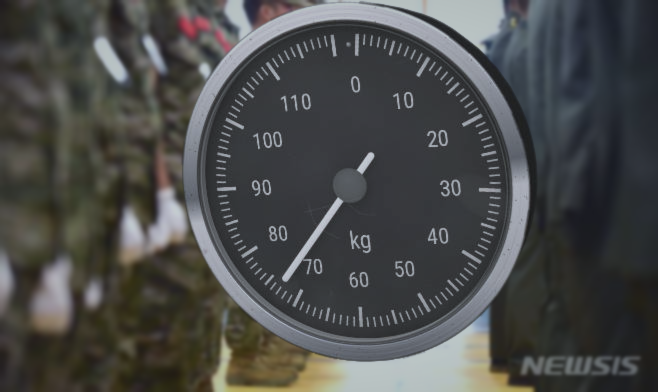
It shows 73kg
